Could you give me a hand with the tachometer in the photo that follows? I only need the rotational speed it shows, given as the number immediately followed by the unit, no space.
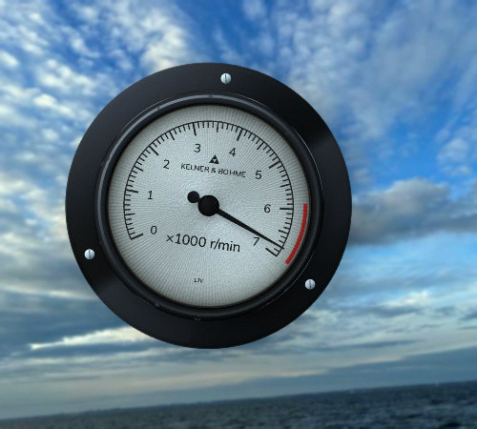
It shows 6800rpm
